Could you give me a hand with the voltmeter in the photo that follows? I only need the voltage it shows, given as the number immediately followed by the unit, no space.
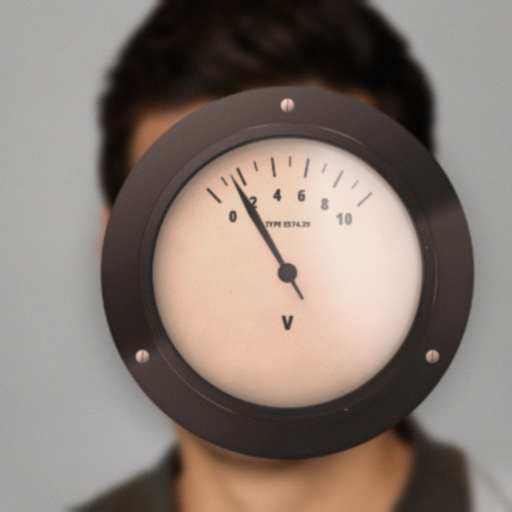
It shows 1.5V
